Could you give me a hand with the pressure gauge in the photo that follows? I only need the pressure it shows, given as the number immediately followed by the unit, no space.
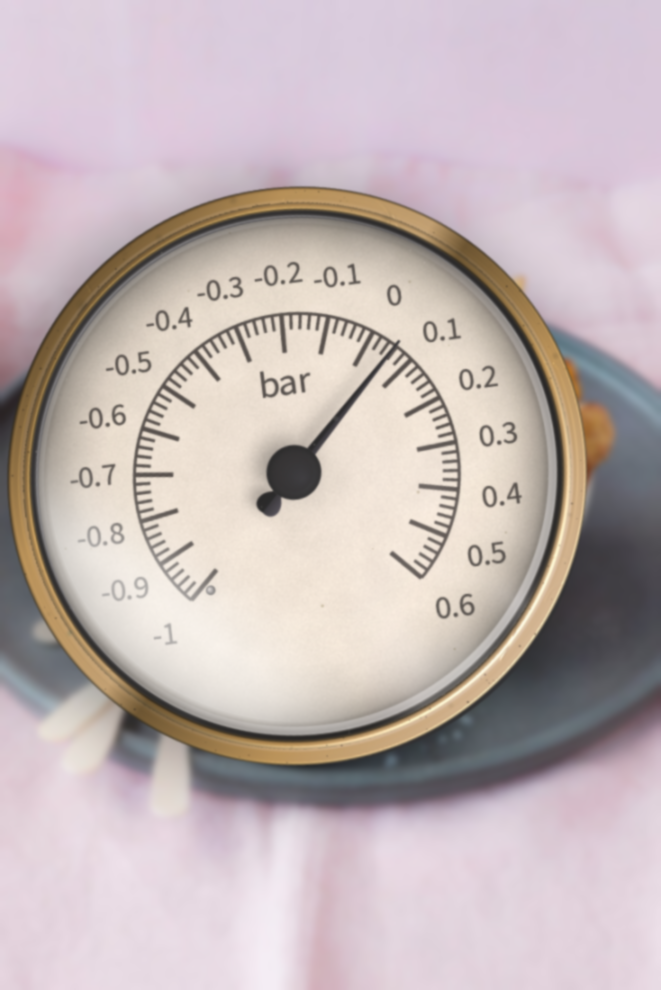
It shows 0.06bar
